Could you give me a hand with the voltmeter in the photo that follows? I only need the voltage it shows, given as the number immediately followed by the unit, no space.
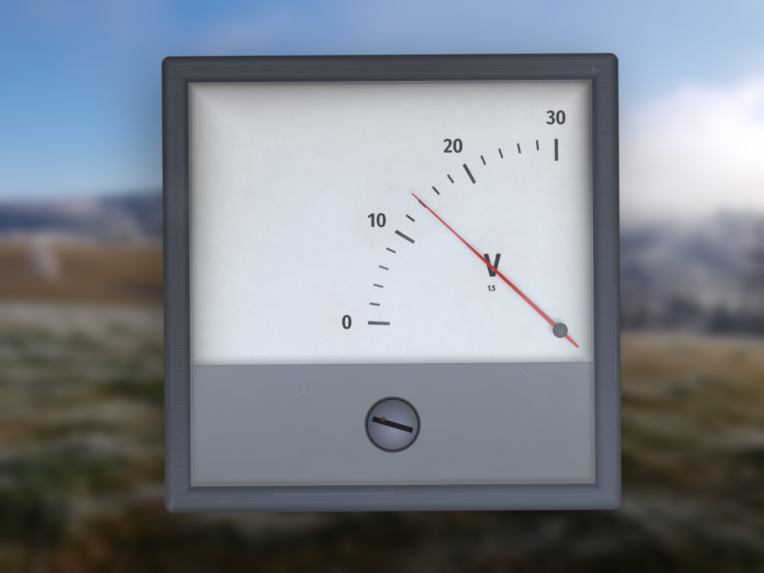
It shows 14V
